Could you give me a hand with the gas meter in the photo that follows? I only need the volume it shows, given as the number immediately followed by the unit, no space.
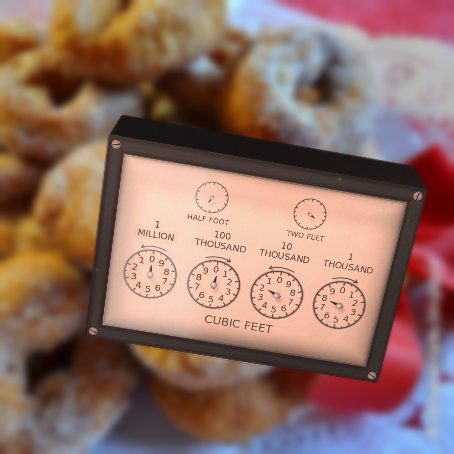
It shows 1800ft³
